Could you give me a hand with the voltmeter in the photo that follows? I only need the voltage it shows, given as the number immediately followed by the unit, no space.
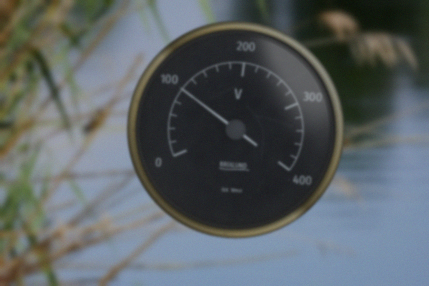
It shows 100V
